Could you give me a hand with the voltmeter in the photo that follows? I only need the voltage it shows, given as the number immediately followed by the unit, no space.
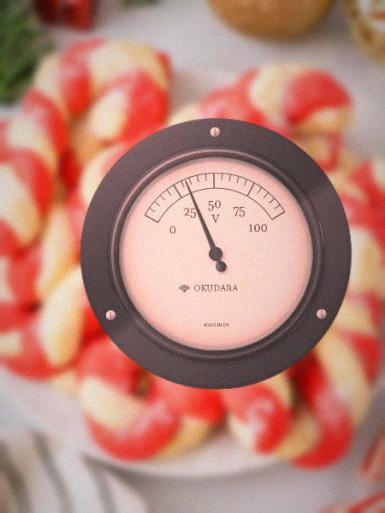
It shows 32.5V
